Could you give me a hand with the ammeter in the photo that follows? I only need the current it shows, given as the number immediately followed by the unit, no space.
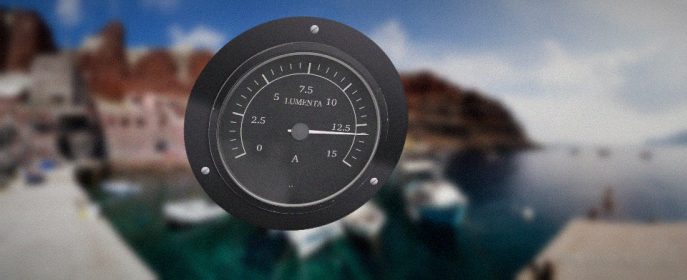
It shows 13A
